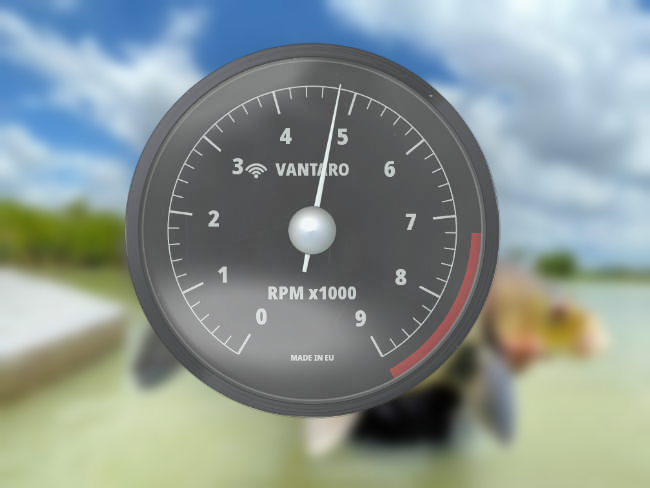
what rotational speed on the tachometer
4800 rpm
